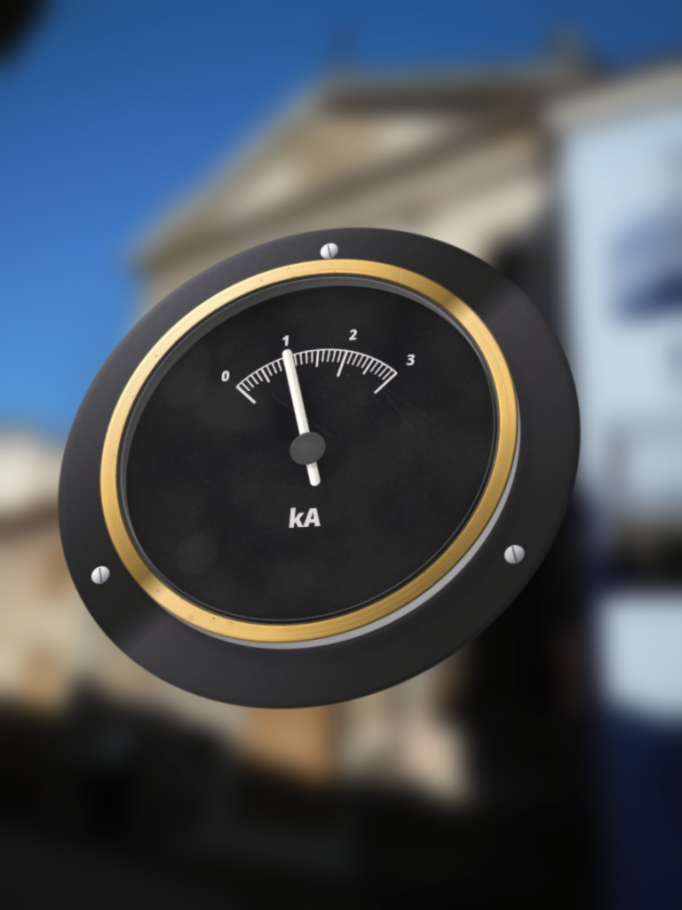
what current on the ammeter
1 kA
